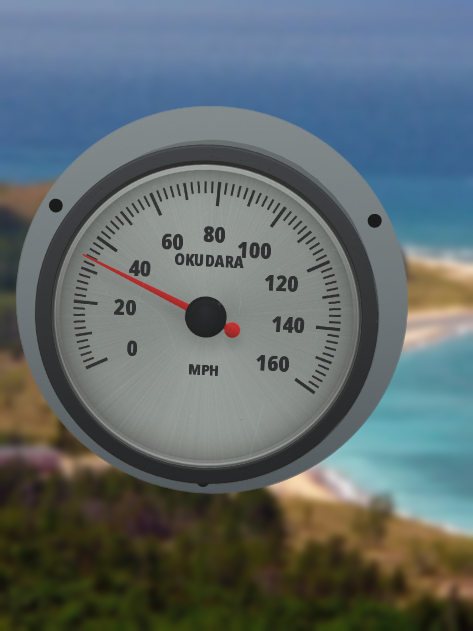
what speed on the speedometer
34 mph
